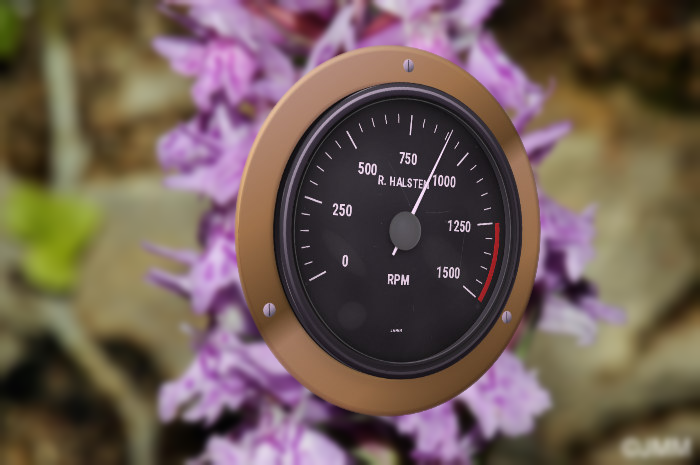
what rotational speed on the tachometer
900 rpm
